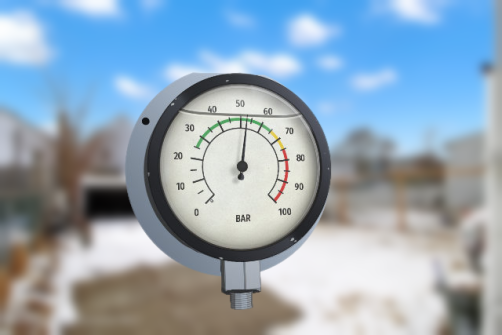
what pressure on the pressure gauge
52.5 bar
